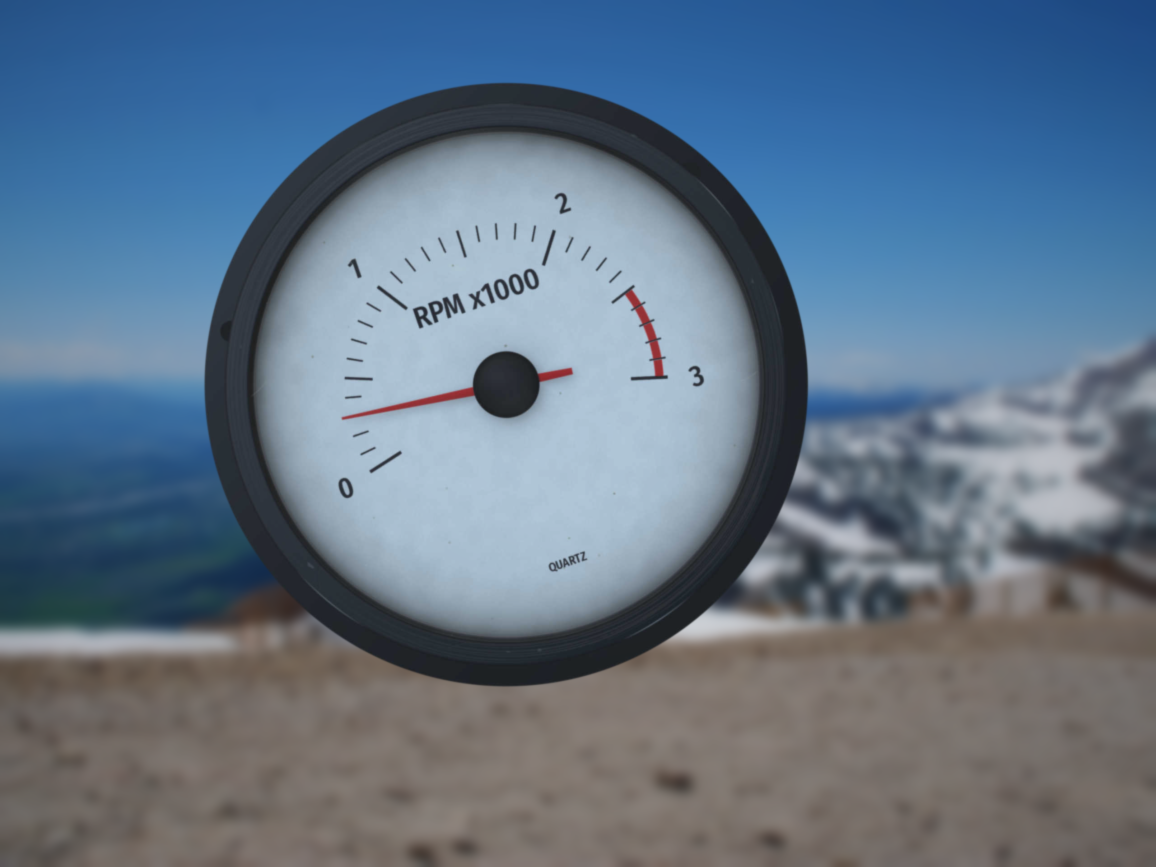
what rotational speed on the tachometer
300 rpm
